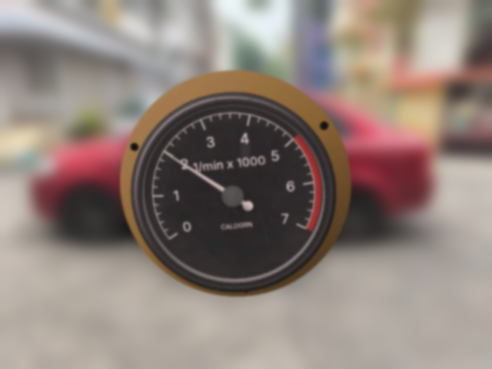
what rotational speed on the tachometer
2000 rpm
